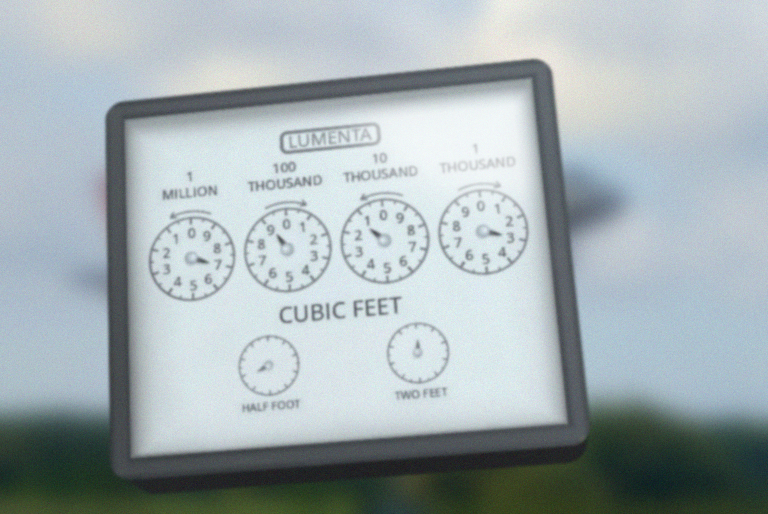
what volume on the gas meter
691300 ft³
